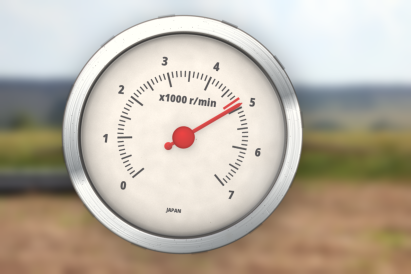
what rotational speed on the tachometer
4900 rpm
